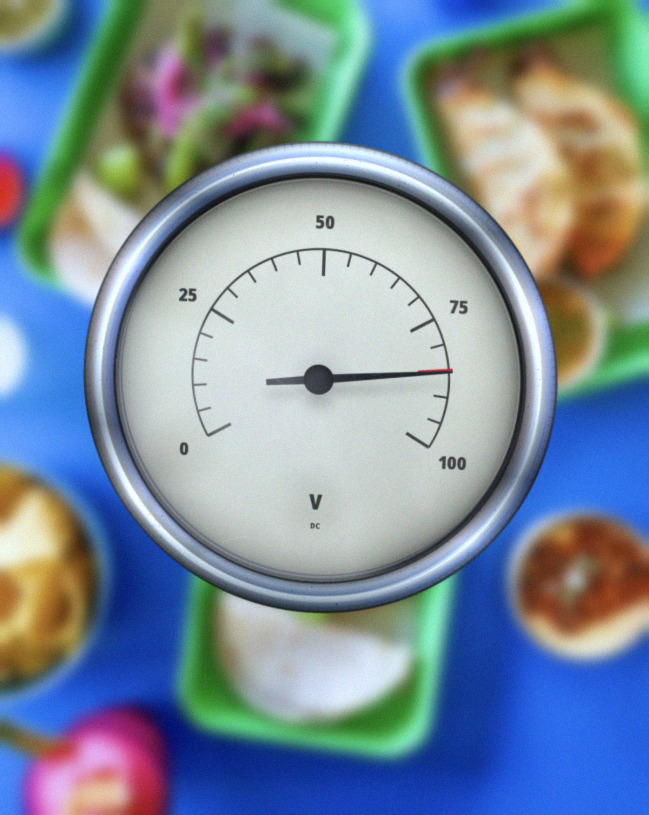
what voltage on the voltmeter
85 V
